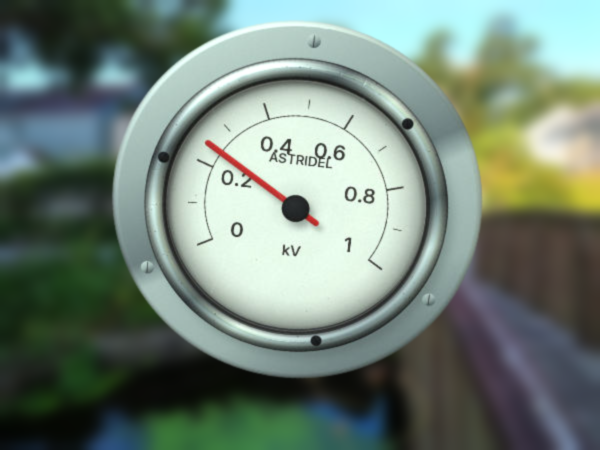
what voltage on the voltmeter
0.25 kV
